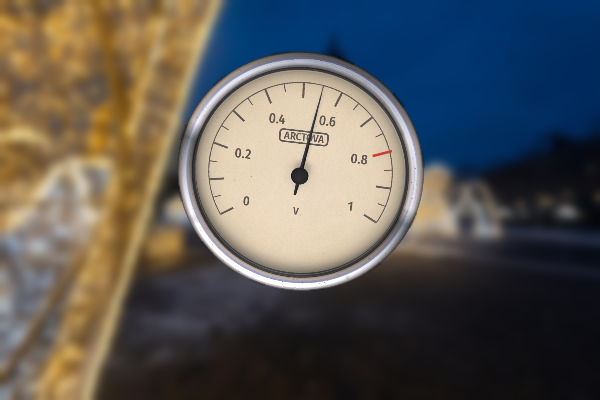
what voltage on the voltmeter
0.55 V
